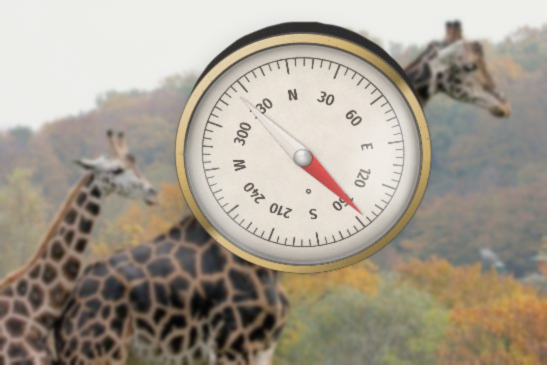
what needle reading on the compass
145 °
